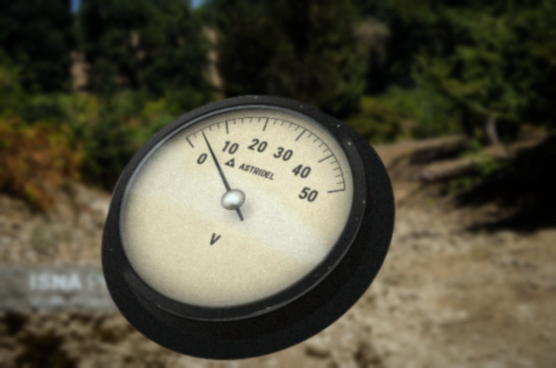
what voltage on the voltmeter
4 V
